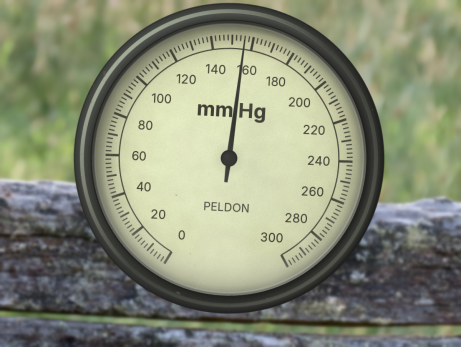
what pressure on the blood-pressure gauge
156 mmHg
